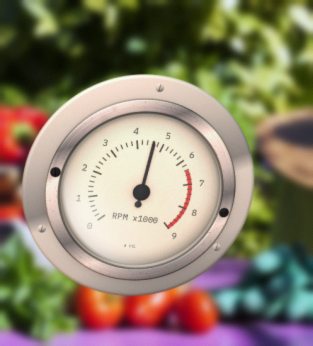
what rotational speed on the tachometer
4600 rpm
